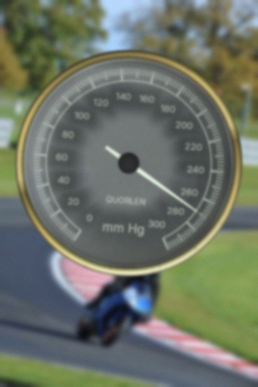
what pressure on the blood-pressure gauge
270 mmHg
